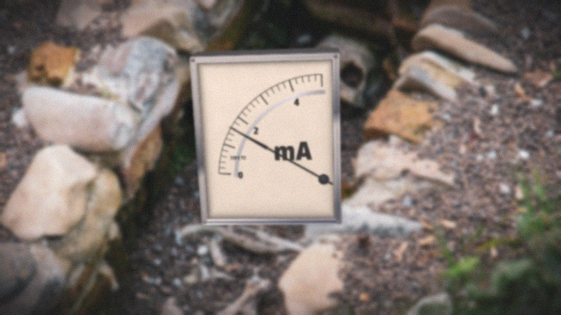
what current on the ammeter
1.6 mA
